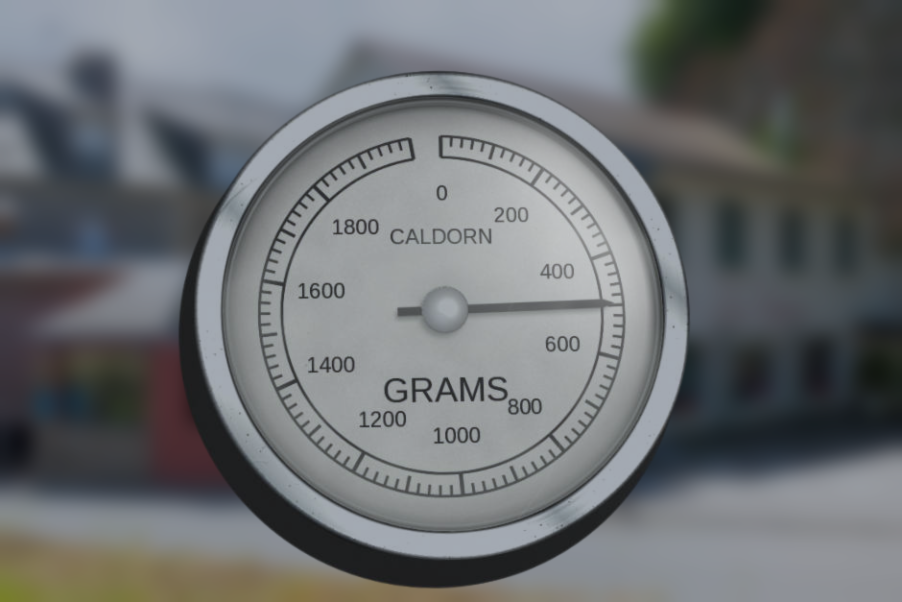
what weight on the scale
500 g
